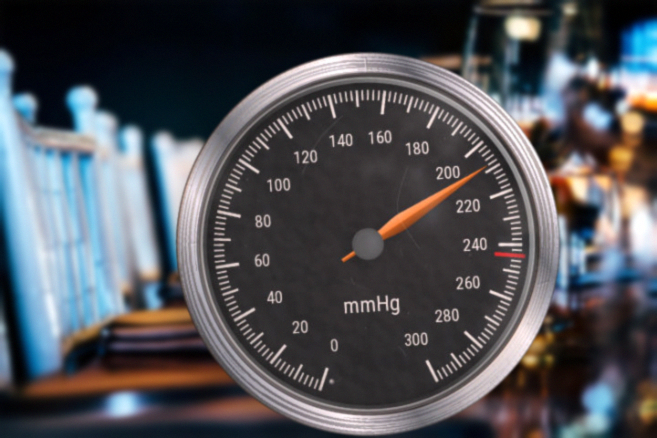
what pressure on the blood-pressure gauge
208 mmHg
